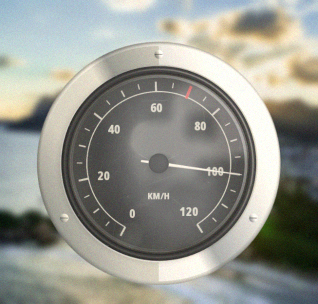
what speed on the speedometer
100 km/h
